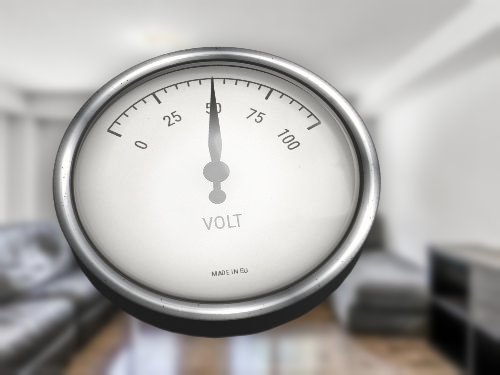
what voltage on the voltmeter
50 V
